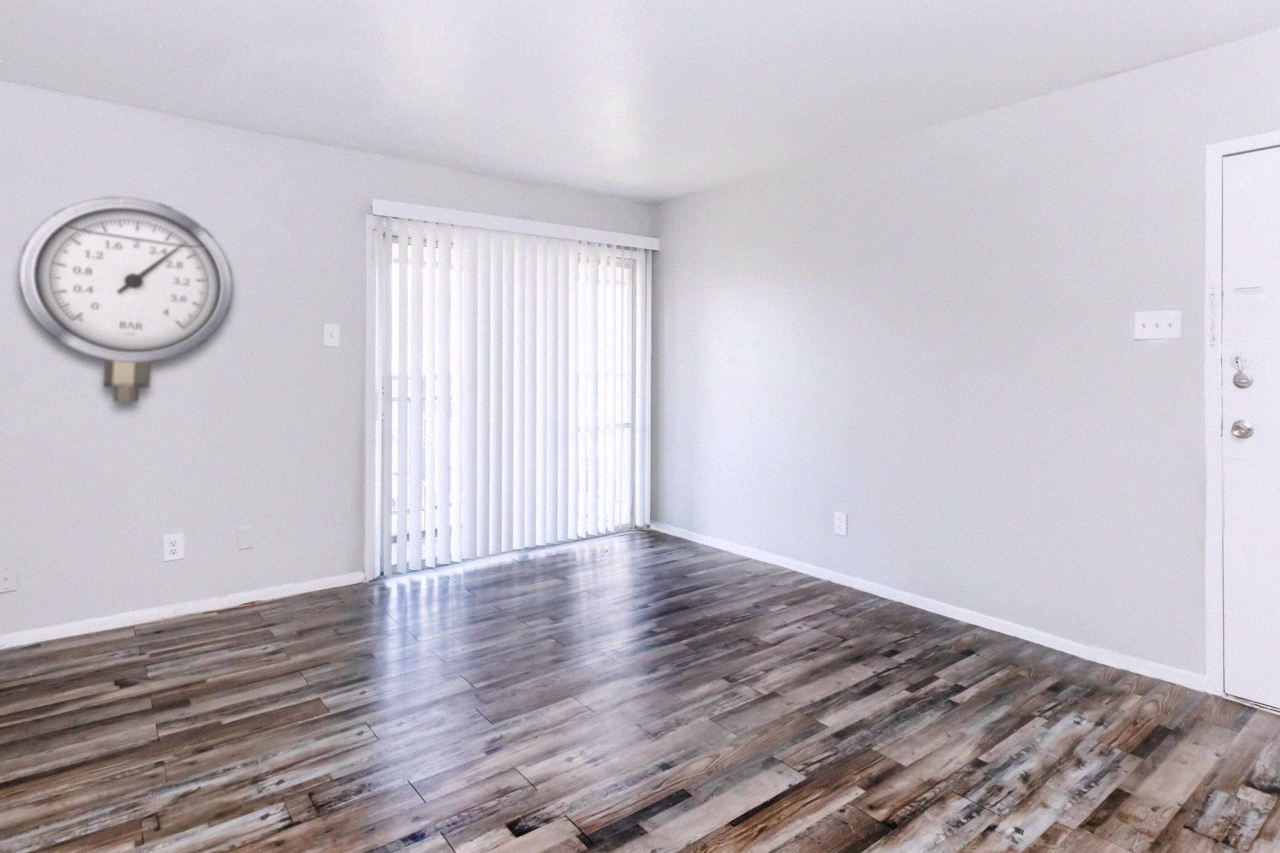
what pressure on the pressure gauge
2.6 bar
